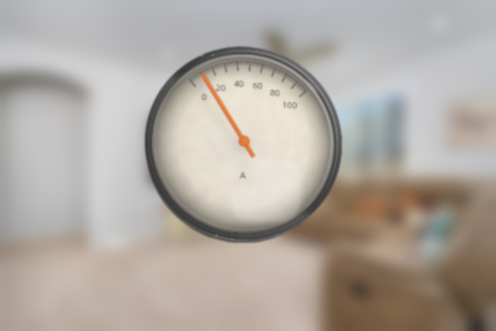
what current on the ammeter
10 A
